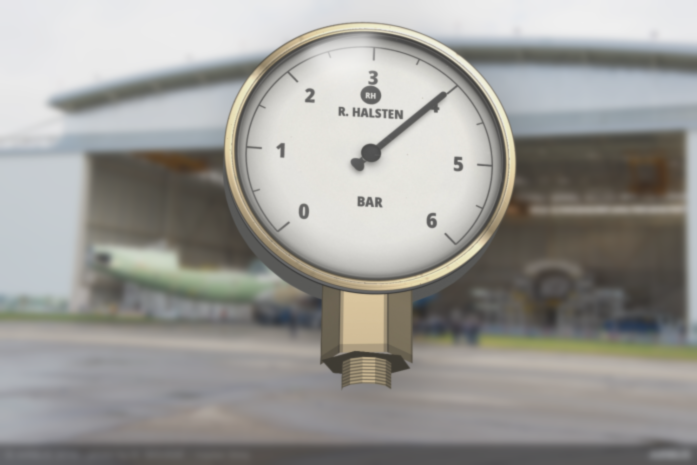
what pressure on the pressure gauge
4 bar
